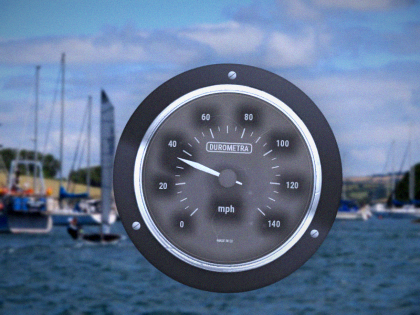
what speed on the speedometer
35 mph
